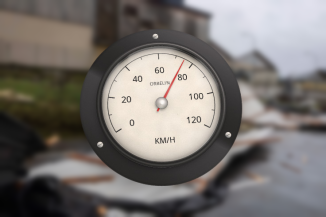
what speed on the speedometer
75 km/h
